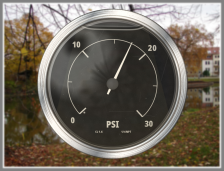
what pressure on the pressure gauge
17.5 psi
